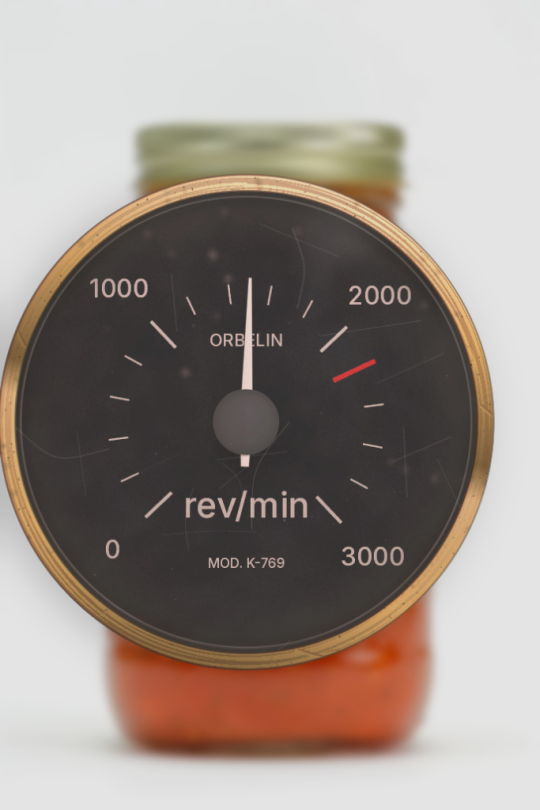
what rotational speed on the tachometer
1500 rpm
